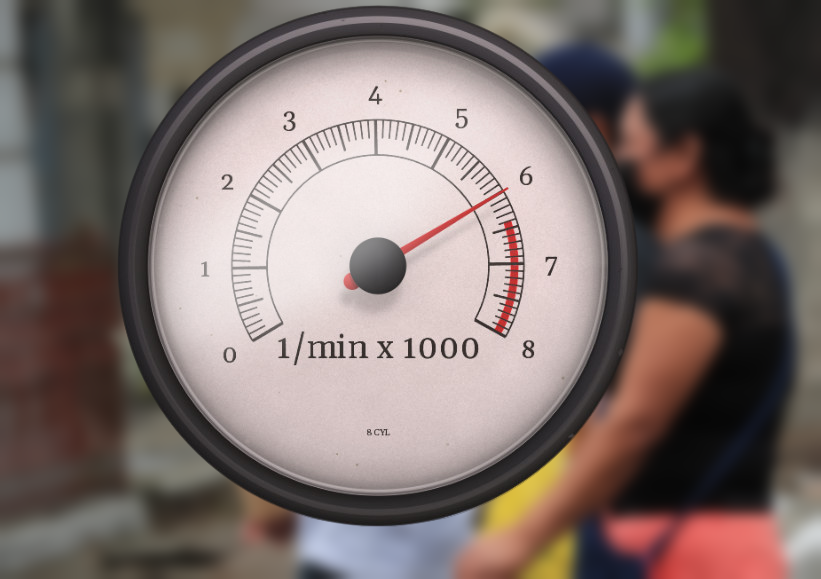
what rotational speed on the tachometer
6000 rpm
